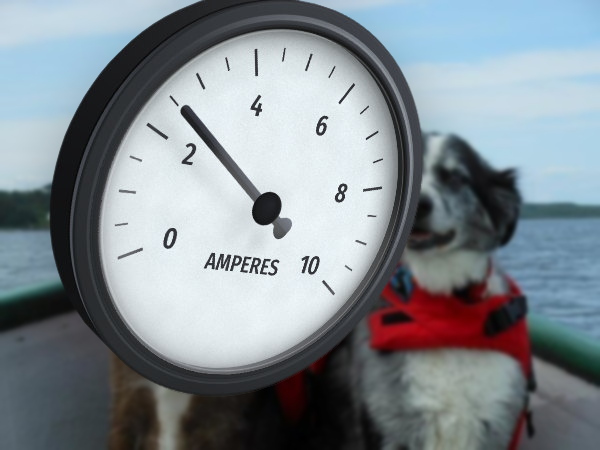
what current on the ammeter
2.5 A
